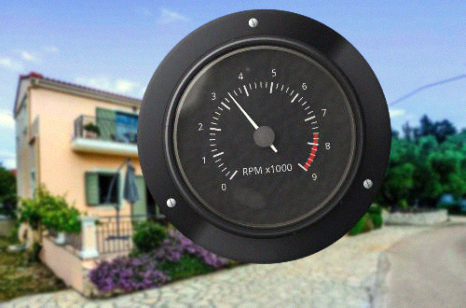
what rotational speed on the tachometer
3400 rpm
